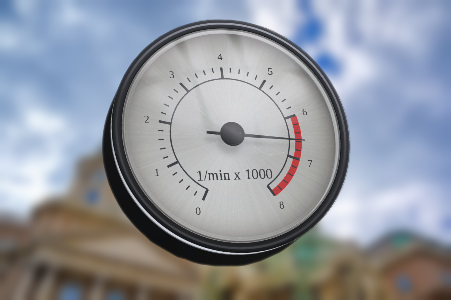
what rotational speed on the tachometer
6600 rpm
